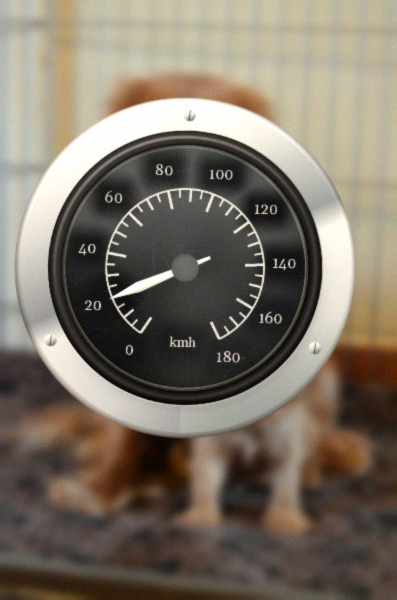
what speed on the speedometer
20 km/h
